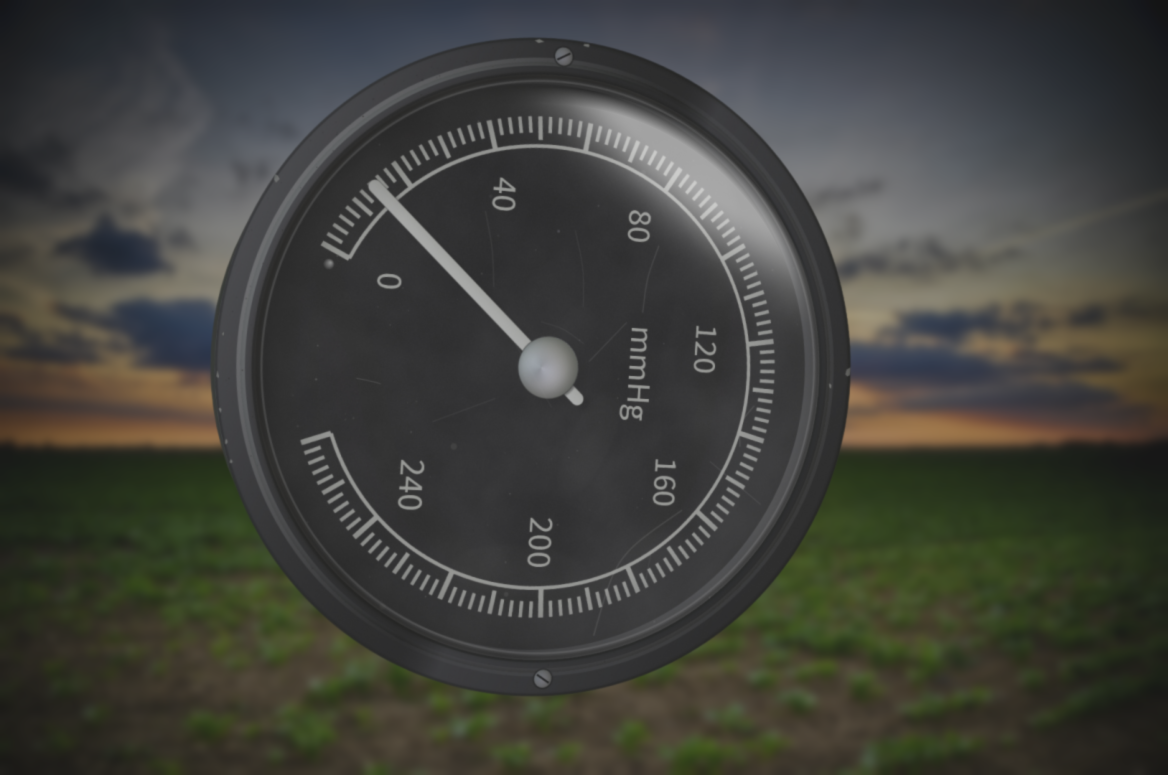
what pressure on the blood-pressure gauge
14 mmHg
